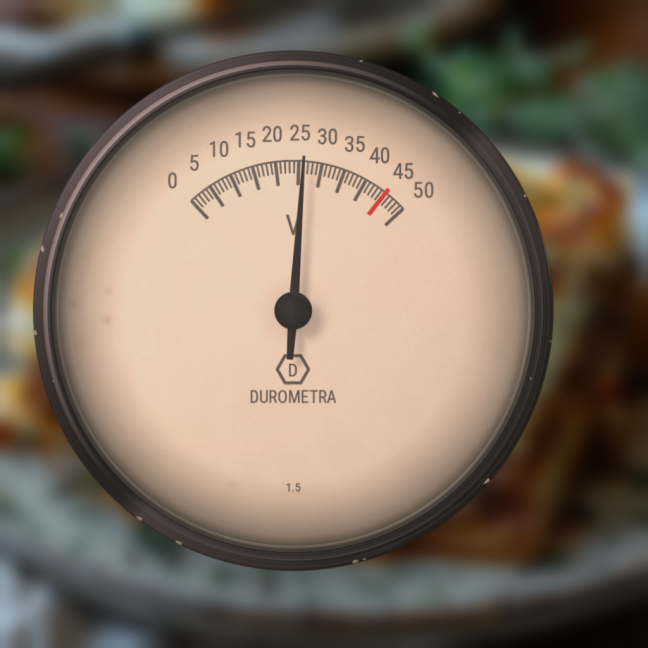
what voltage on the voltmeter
26 V
